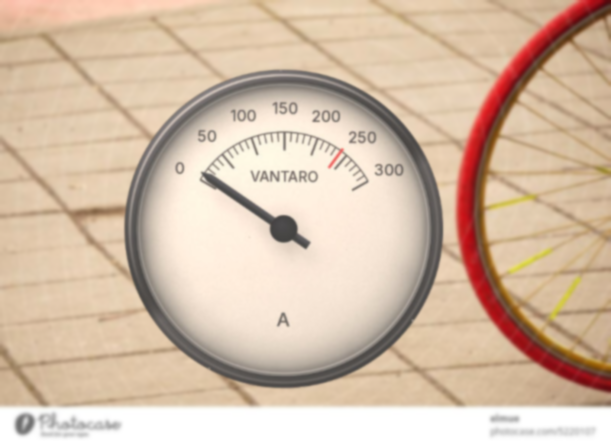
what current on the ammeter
10 A
